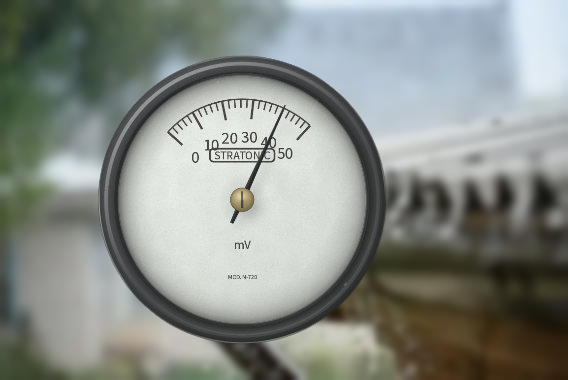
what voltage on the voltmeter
40 mV
